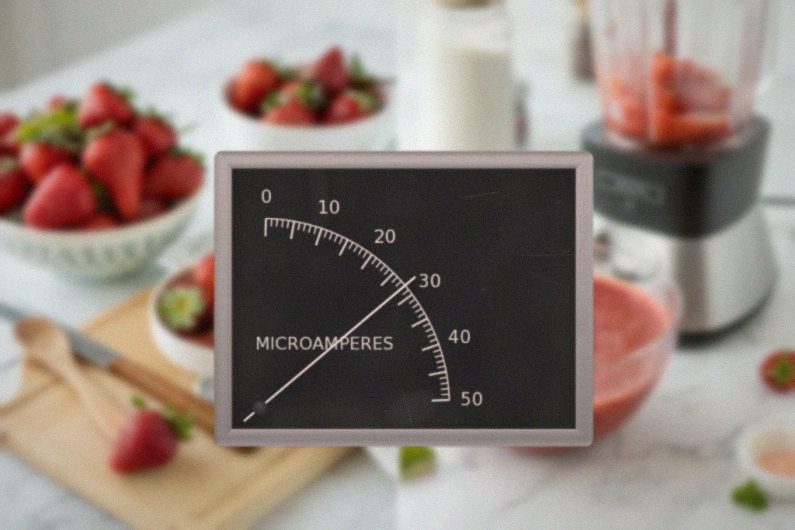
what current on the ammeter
28 µA
